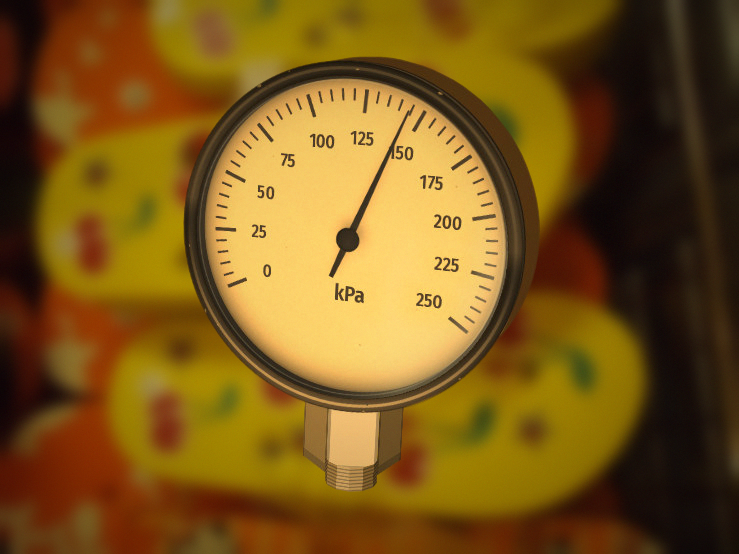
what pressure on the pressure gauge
145 kPa
